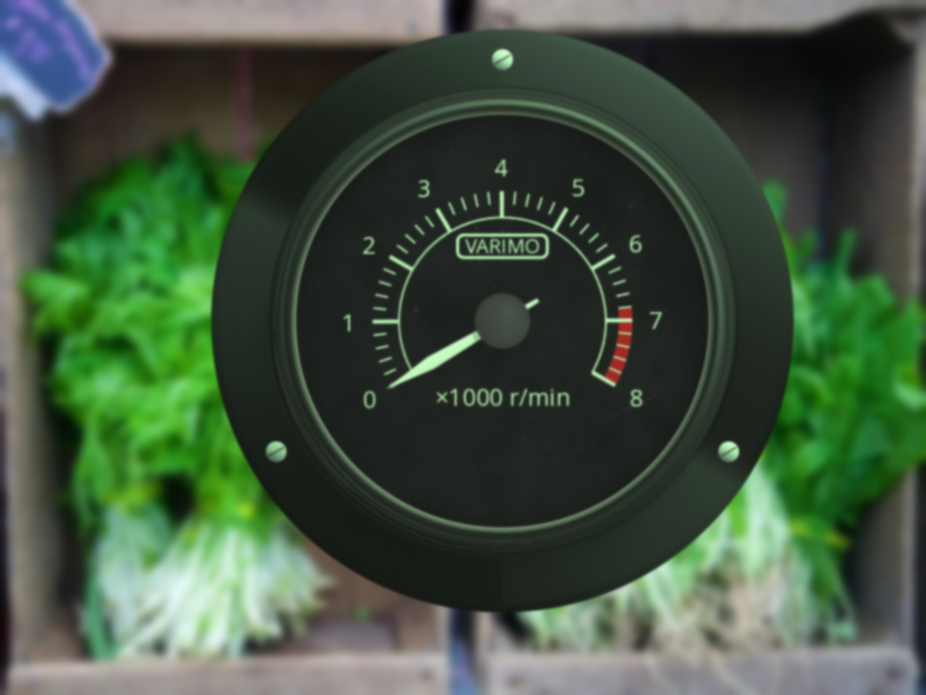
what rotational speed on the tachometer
0 rpm
